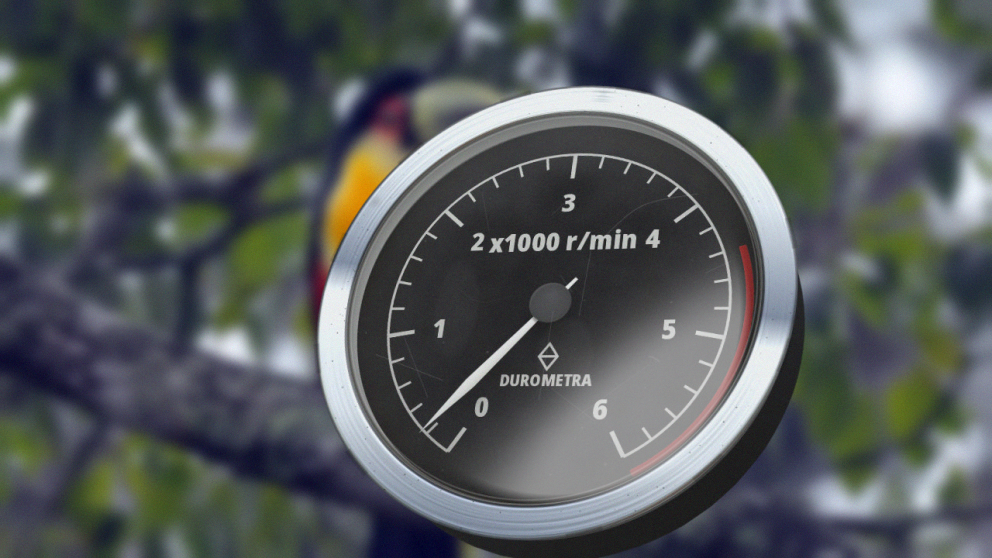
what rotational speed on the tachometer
200 rpm
